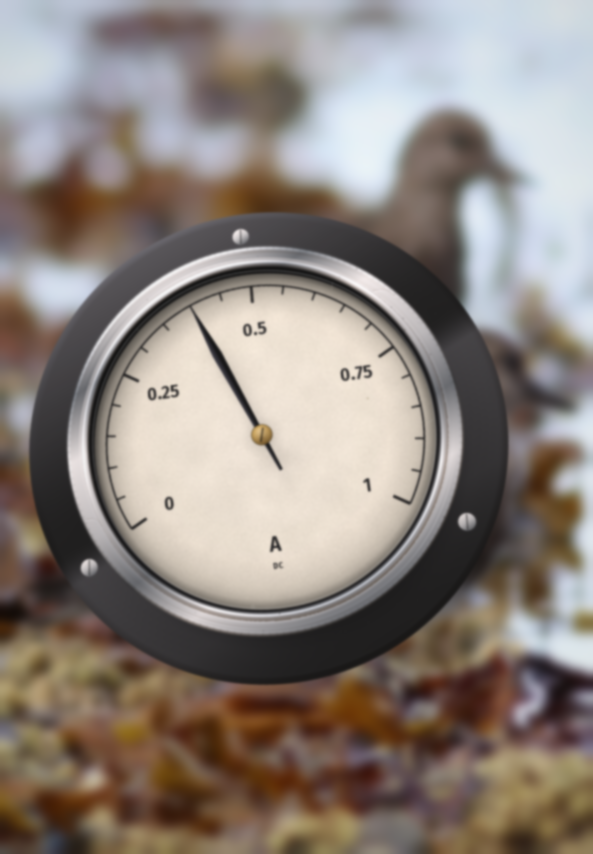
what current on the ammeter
0.4 A
